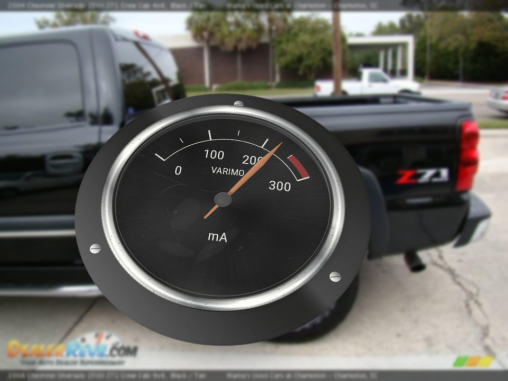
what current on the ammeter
225 mA
